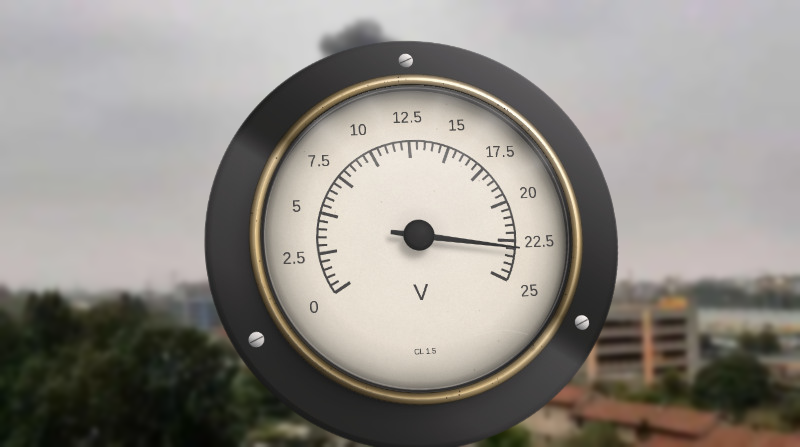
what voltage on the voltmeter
23 V
